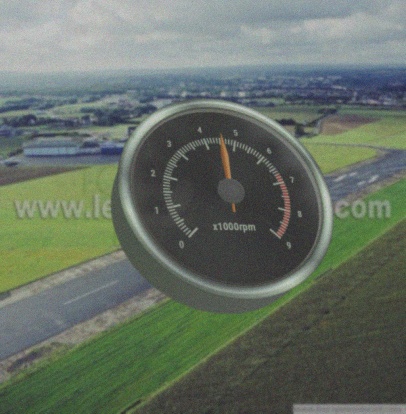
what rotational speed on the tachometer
4500 rpm
